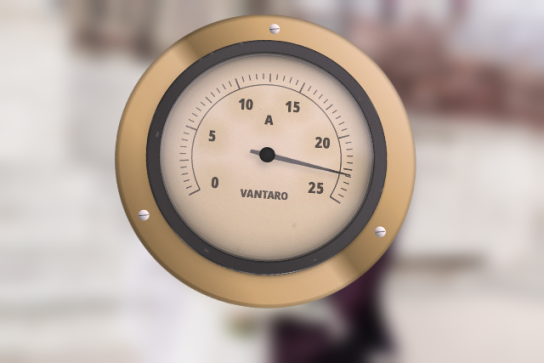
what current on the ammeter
23 A
